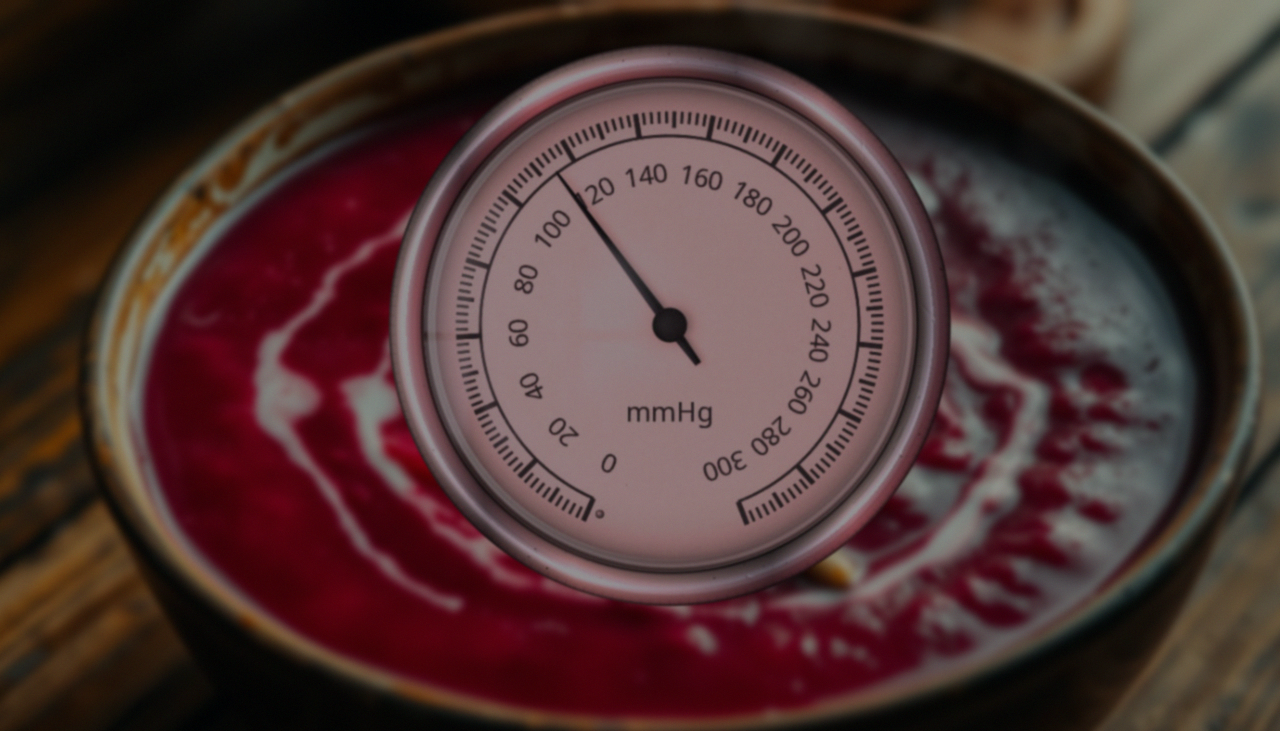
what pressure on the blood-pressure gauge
114 mmHg
